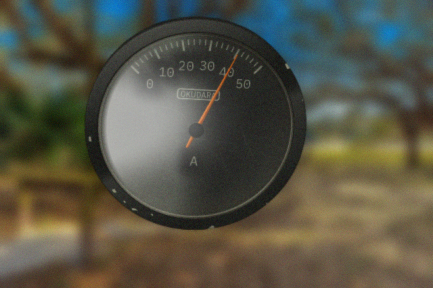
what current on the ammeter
40 A
